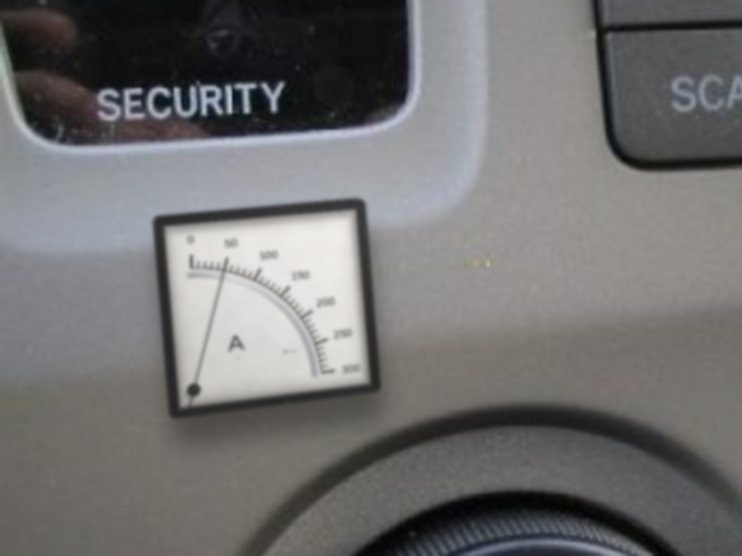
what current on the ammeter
50 A
